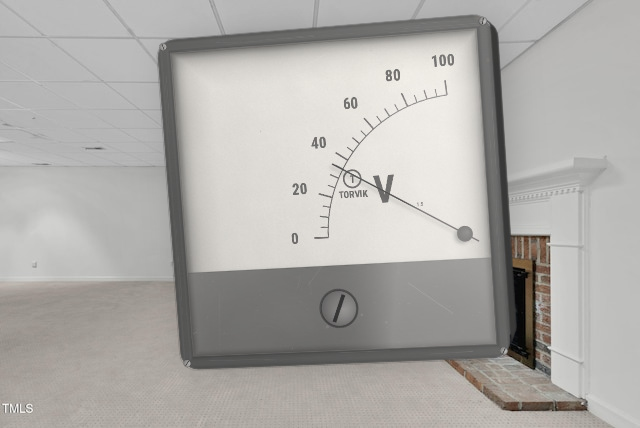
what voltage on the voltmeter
35 V
